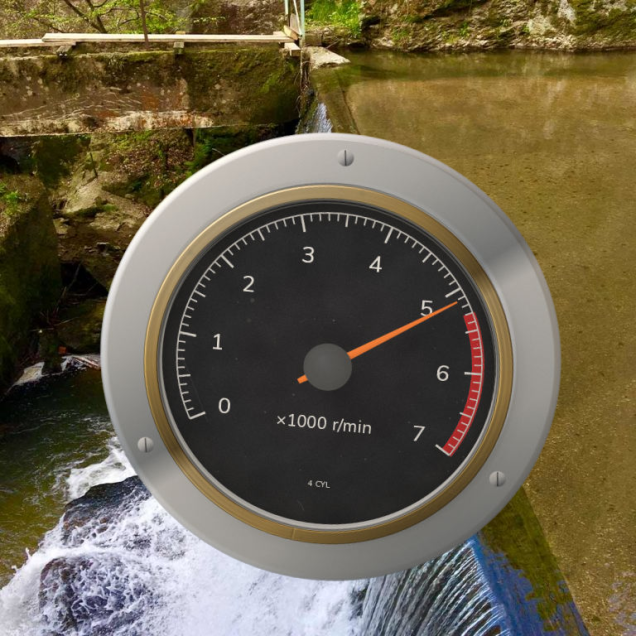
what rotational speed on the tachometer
5100 rpm
